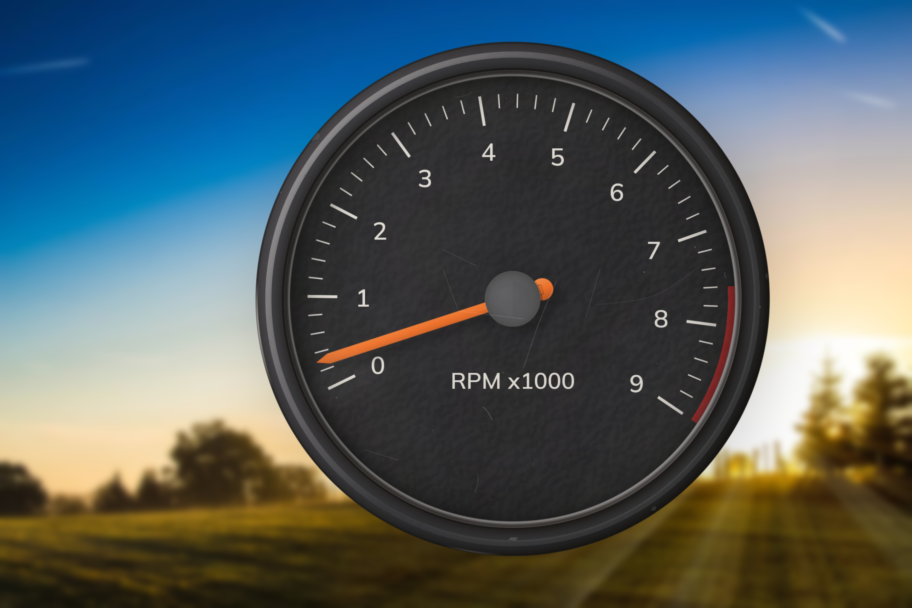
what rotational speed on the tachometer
300 rpm
